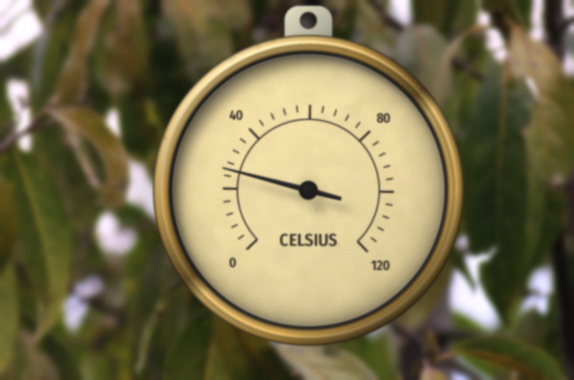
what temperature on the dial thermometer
26 °C
